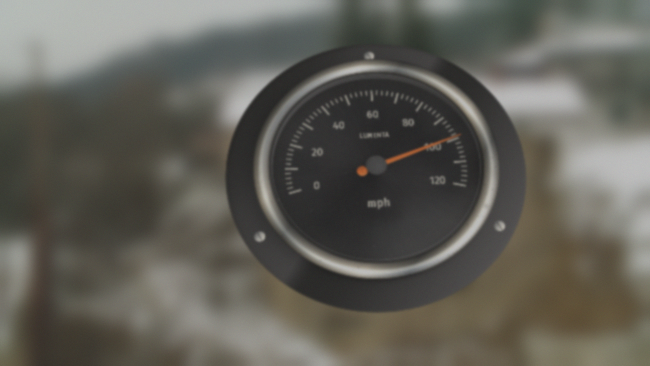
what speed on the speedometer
100 mph
